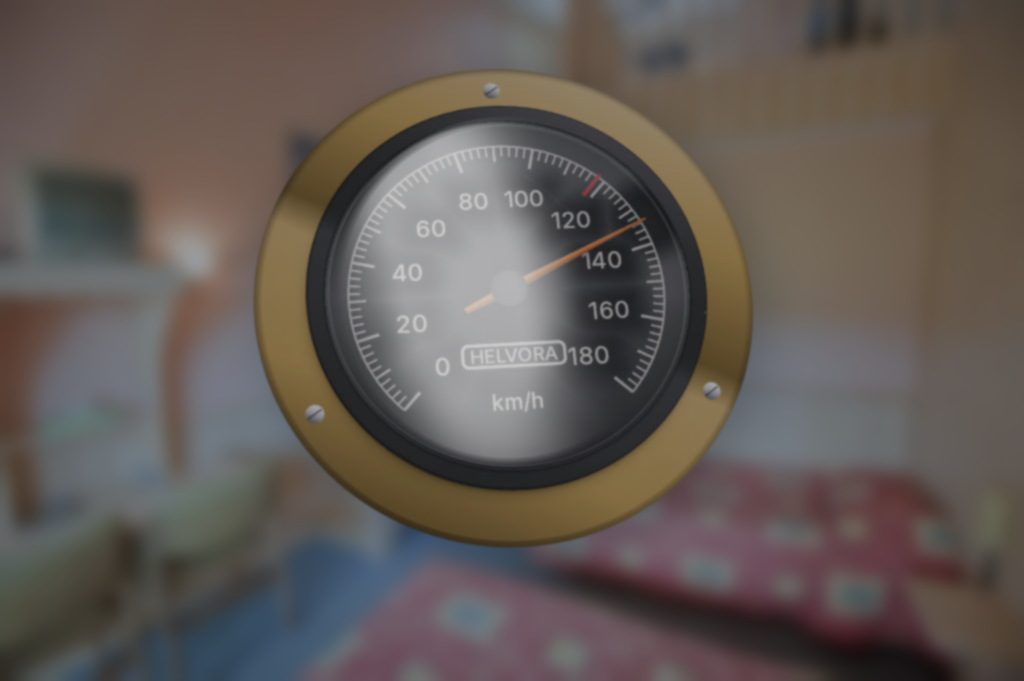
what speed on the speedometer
134 km/h
